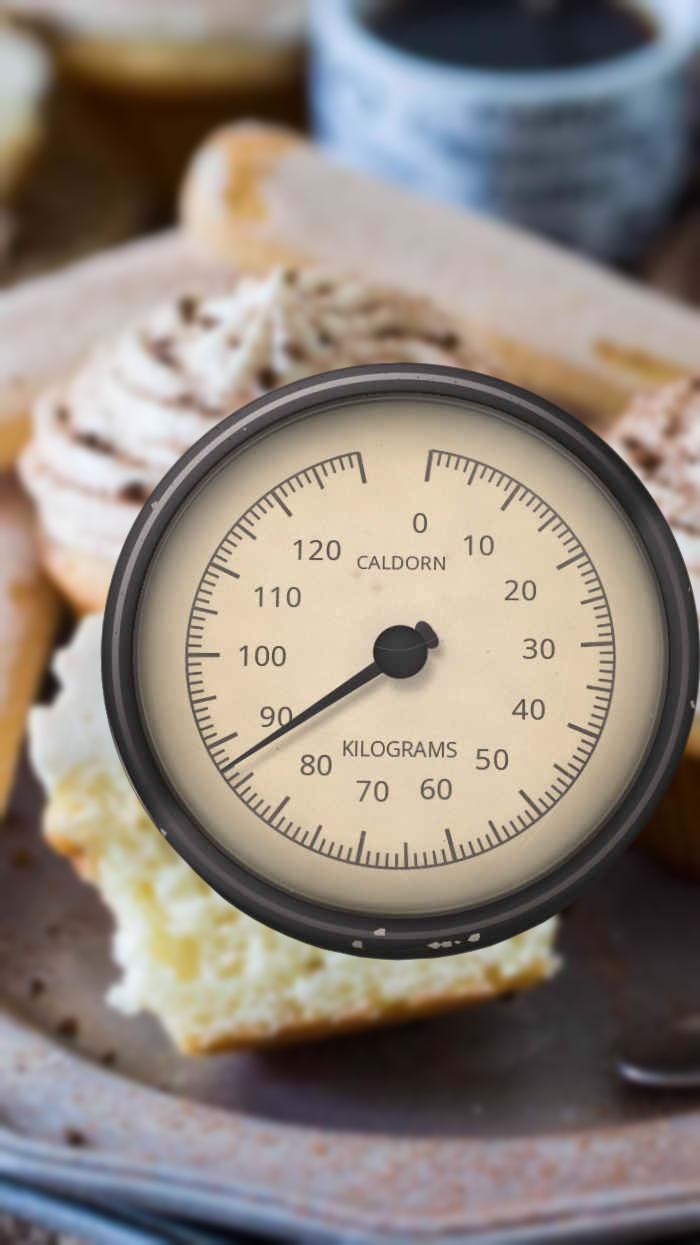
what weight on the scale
87 kg
